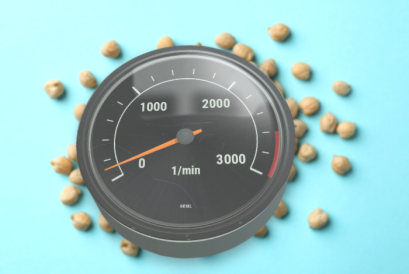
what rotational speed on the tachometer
100 rpm
